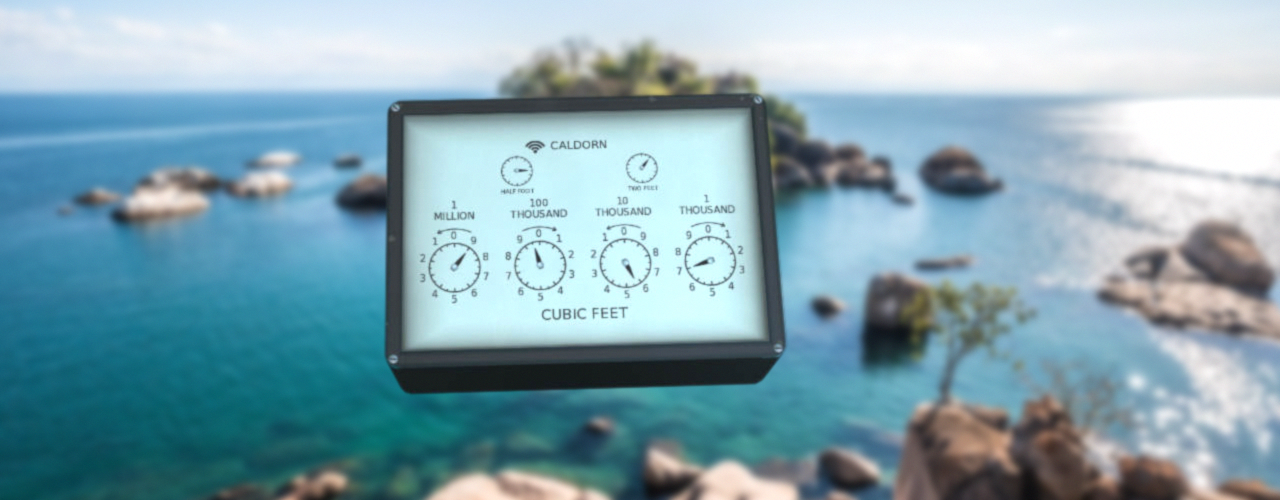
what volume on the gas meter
895700 ft³
